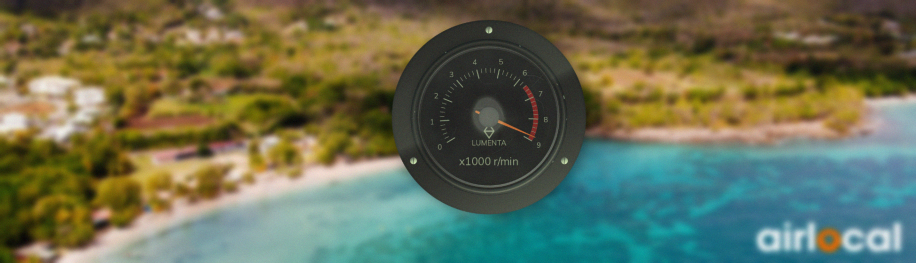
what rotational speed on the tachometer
8800 rpm
